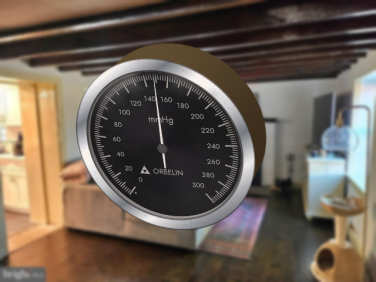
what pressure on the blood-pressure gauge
150 mmHg
